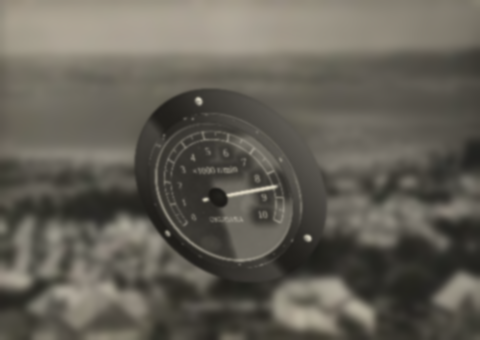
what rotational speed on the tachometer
8500 rpm
